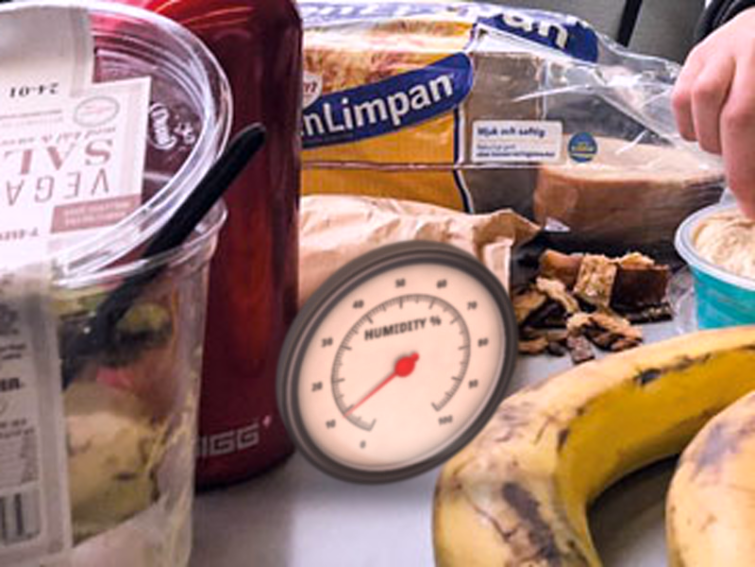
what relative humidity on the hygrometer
10 %
